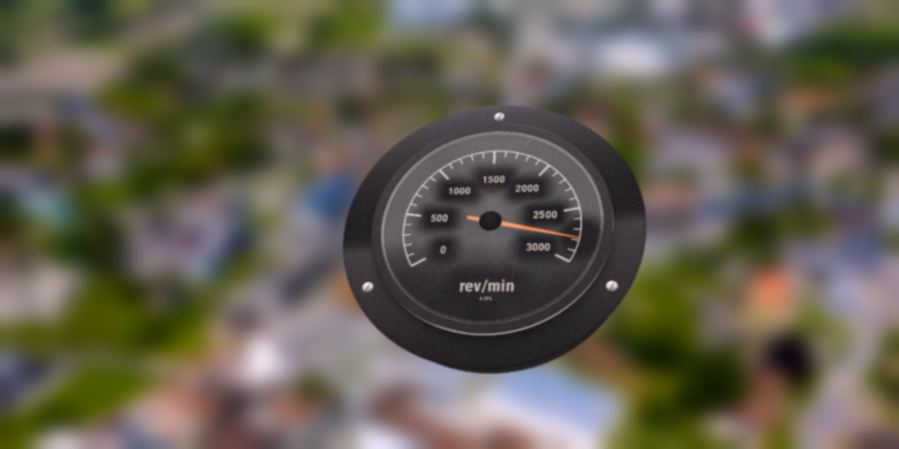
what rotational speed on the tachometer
2800 rpm
